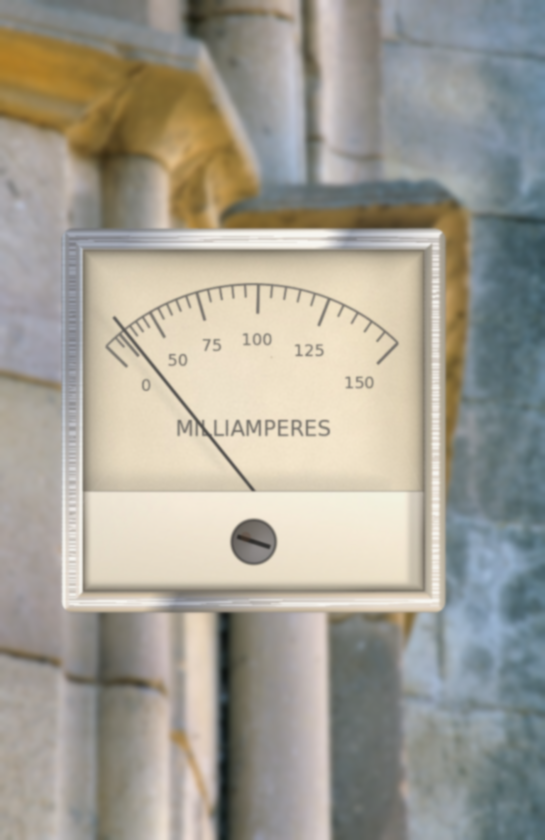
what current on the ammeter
30 mA
